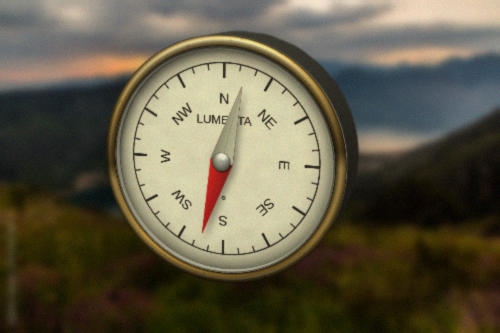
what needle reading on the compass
195 °
